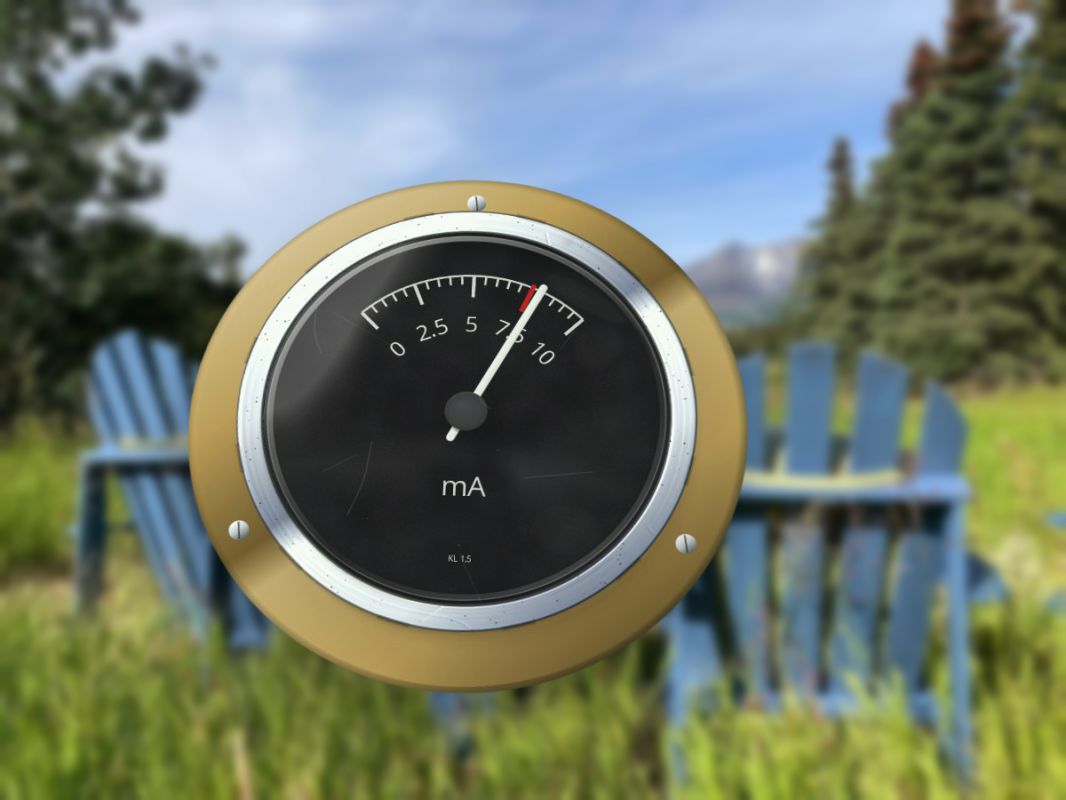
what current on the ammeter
8 mA
